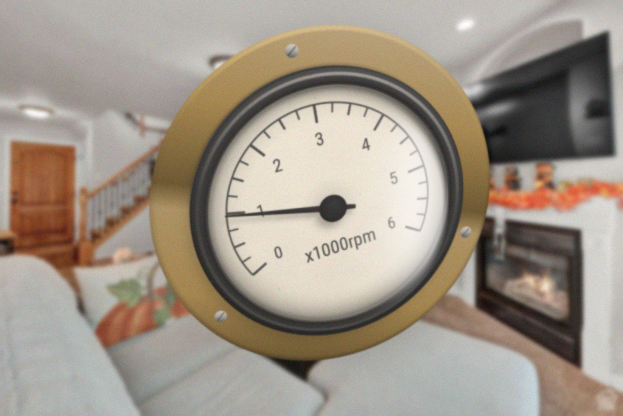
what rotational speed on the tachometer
1000 rpm
